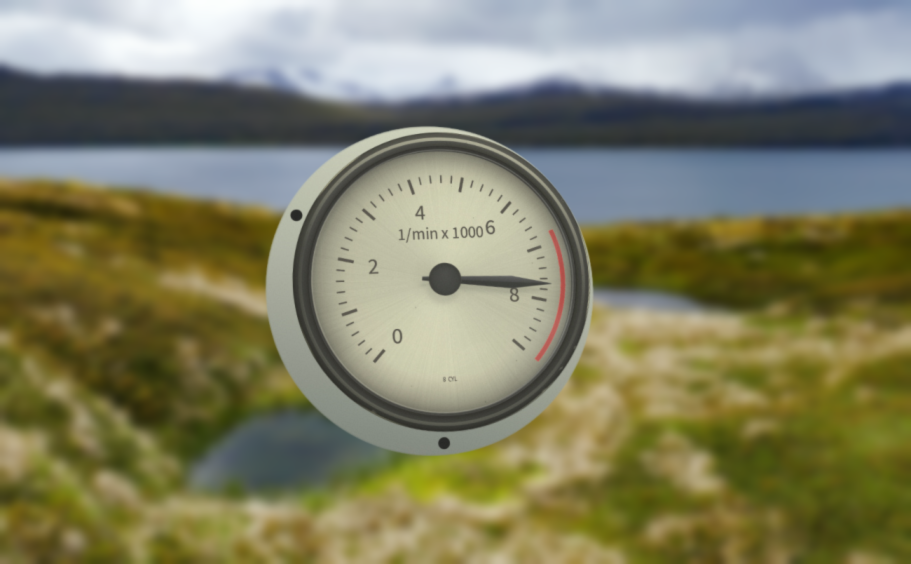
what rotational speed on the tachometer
7700 rpm
